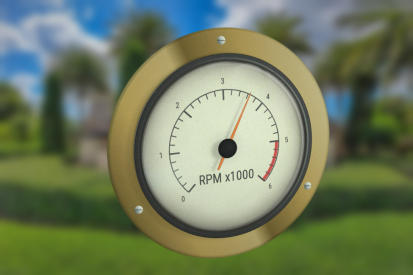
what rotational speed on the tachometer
3600 rpm
